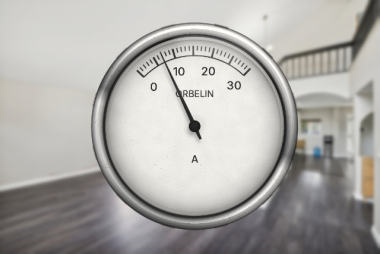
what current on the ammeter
7 A
